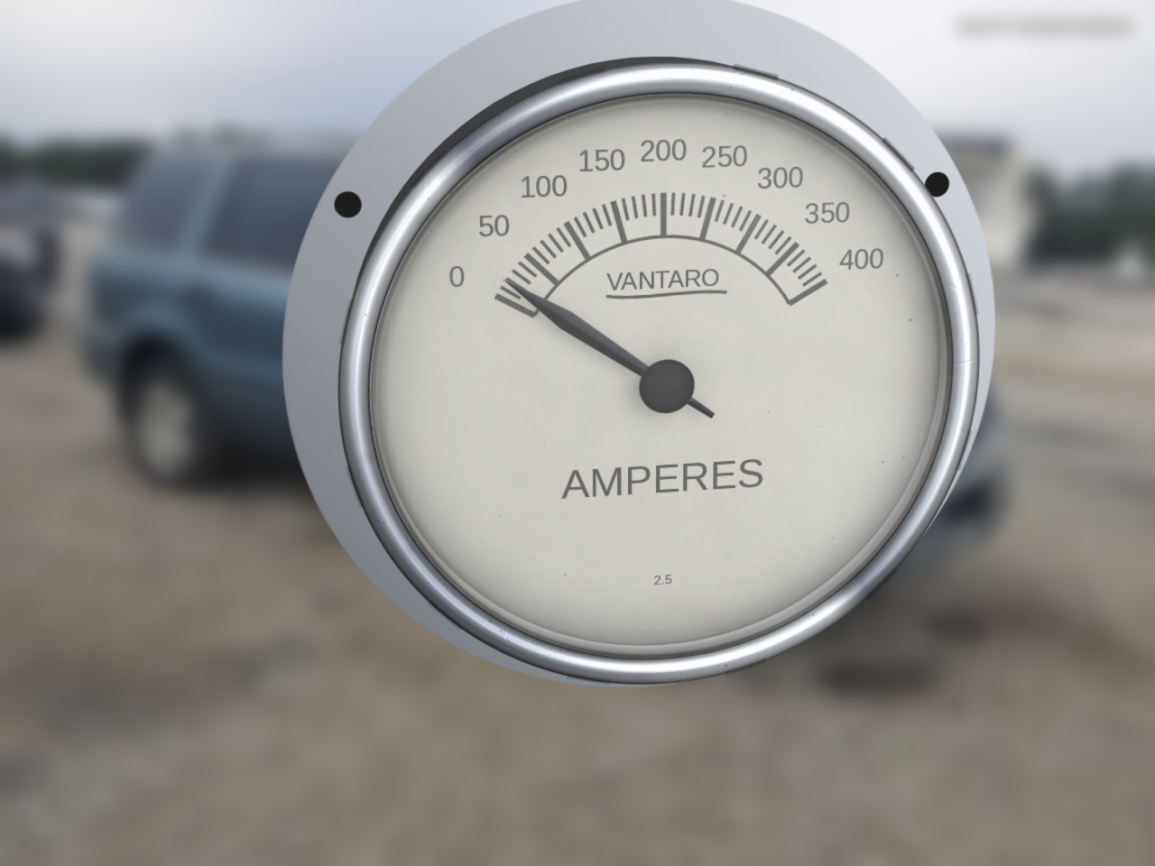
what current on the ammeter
20 A
